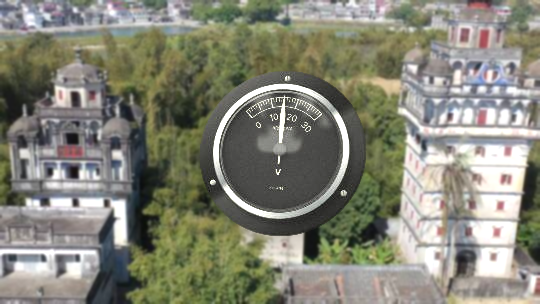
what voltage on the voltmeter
15 V
